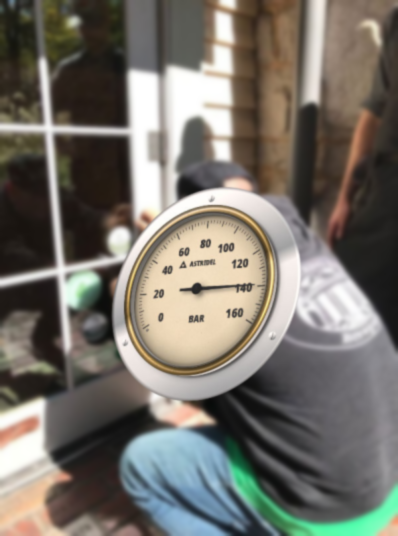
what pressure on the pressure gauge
140 bar
